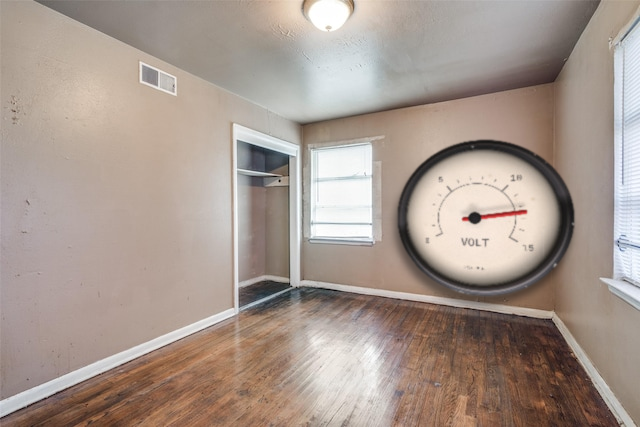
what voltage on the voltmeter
12.5 V
